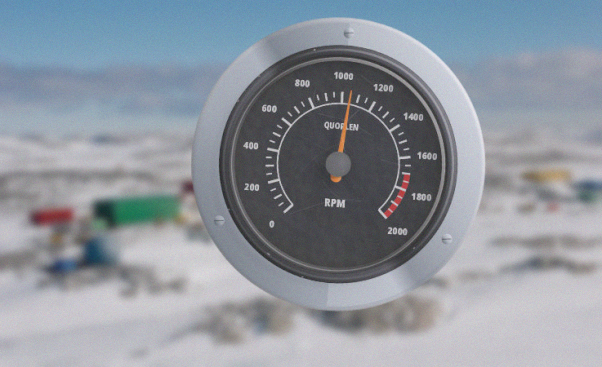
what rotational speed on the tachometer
1050 rpm
